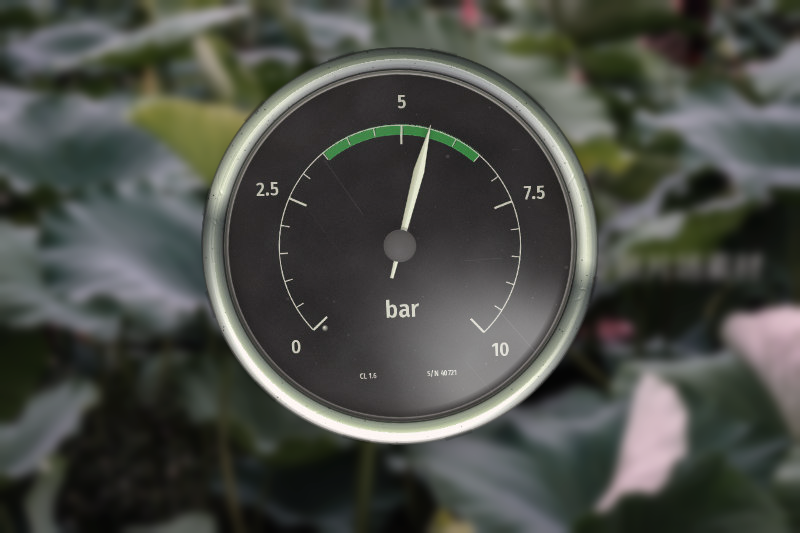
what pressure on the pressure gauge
5.5 bar
